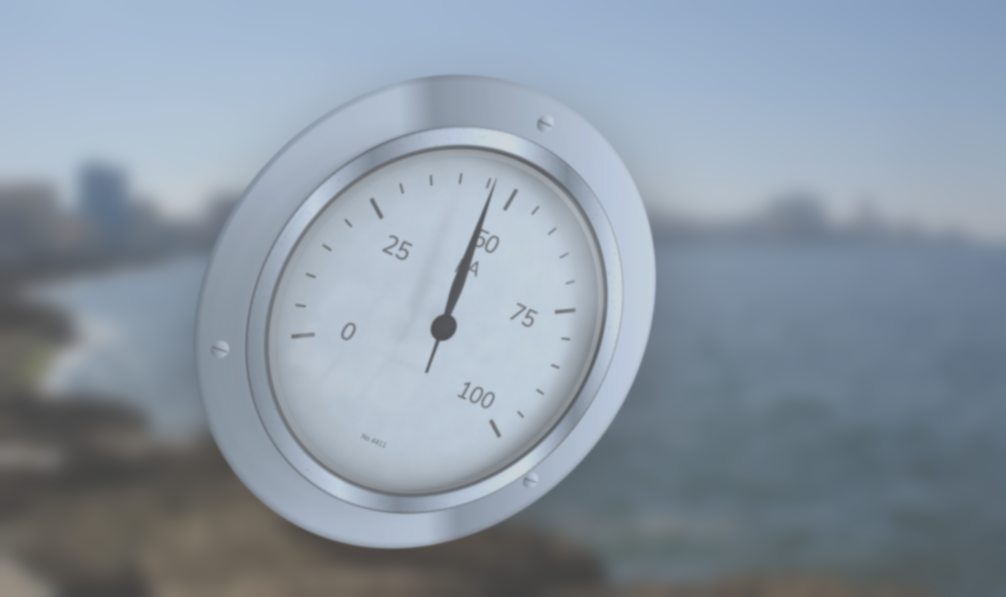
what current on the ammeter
45 µA
